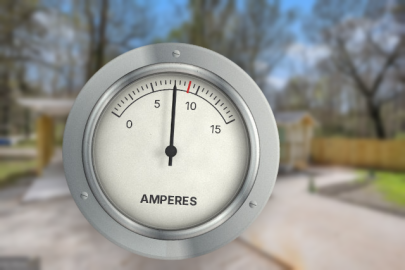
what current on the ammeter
7.5 A
